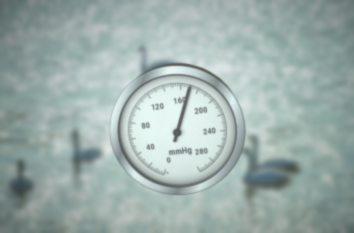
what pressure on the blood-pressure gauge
170 mmHg
